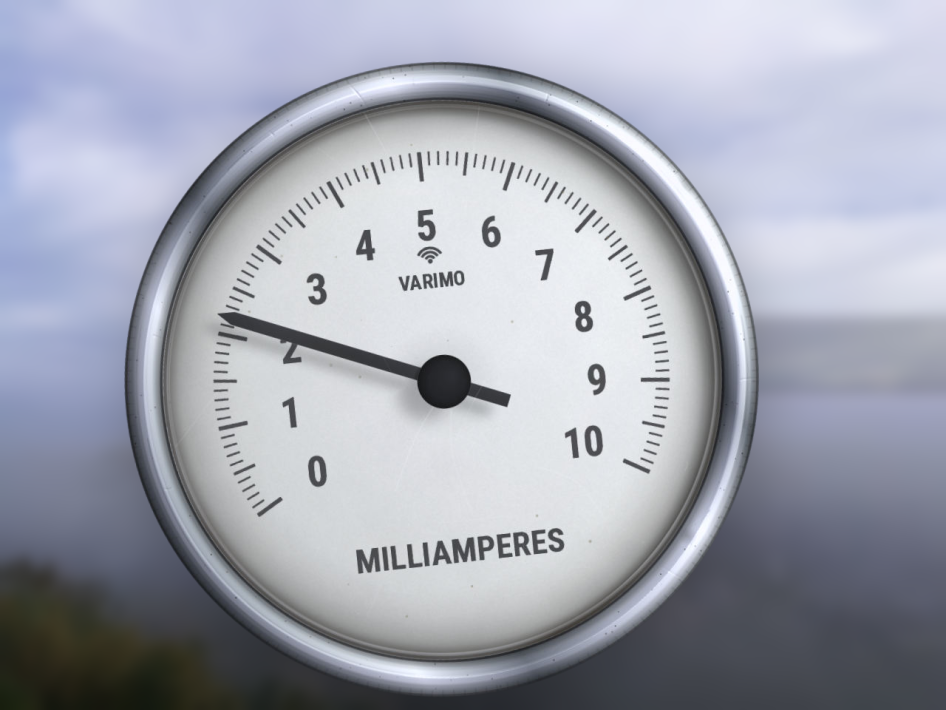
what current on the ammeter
2.2 mA
